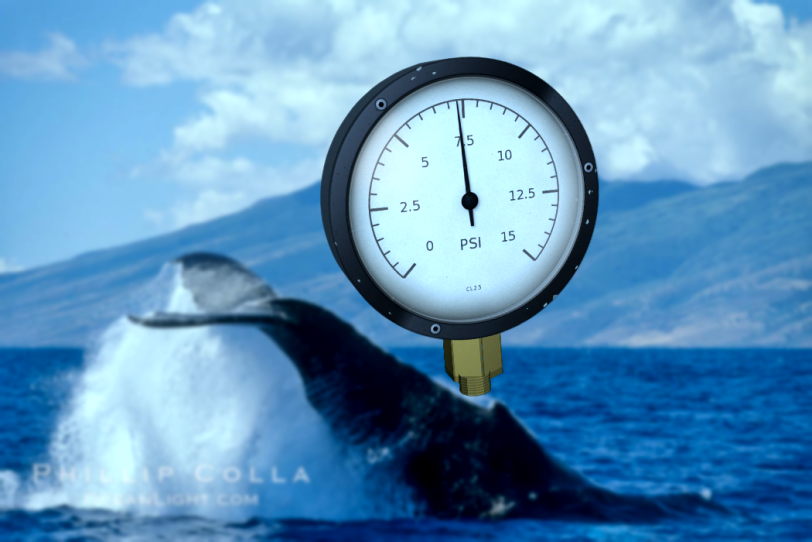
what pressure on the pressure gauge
7.25 psi
